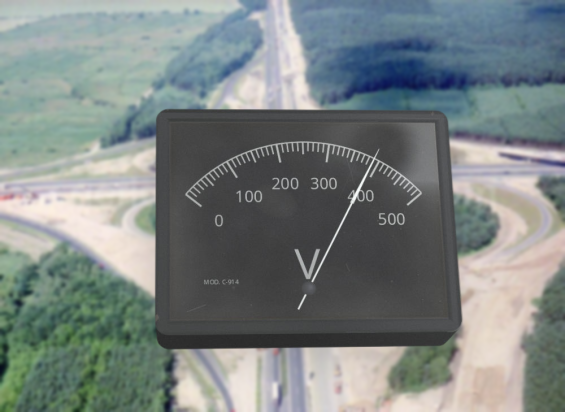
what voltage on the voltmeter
390 V
